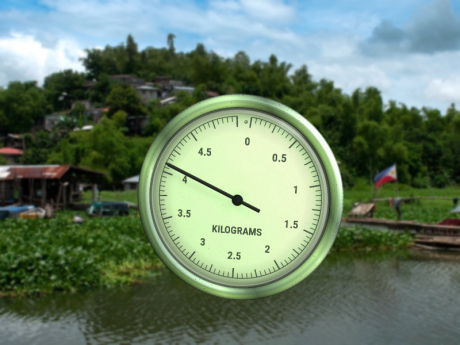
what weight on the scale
4.1 kg
